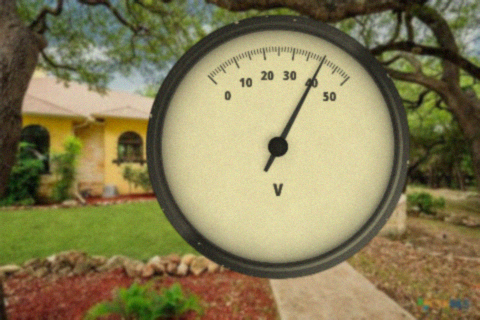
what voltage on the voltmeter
40 V
